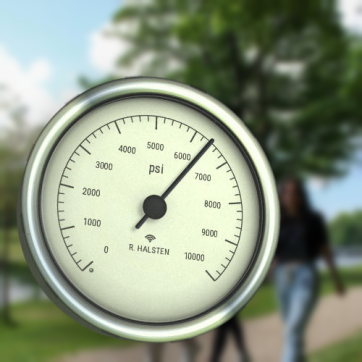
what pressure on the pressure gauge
6400 psi
